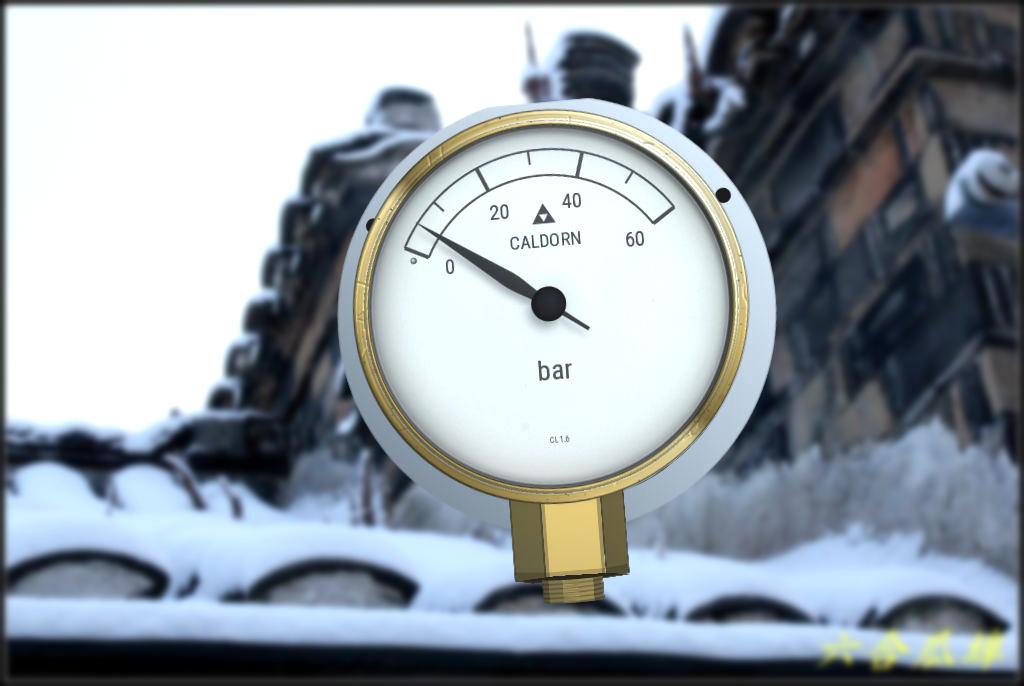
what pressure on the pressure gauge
5 bar
